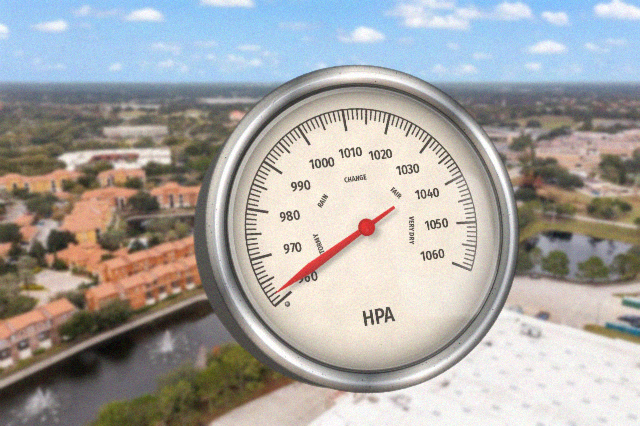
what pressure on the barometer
962 hPa
